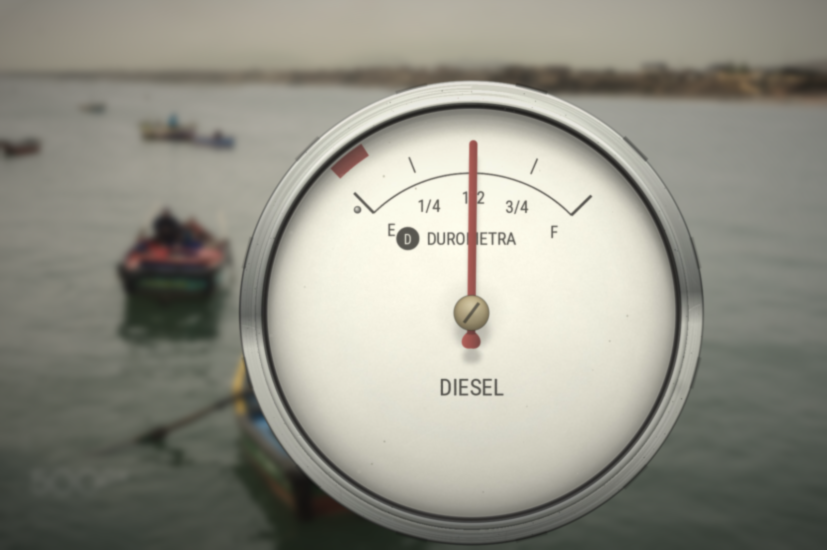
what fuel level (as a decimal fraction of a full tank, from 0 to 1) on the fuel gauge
0.5
